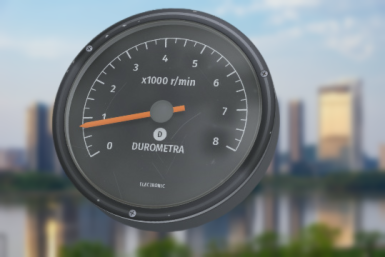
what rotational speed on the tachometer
750 rpm
